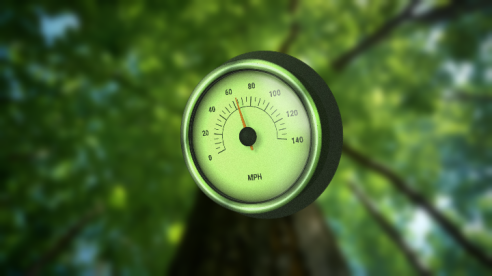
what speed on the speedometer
65 mph
